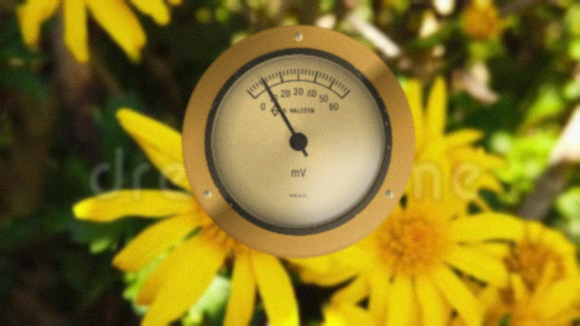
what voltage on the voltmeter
10 mV
